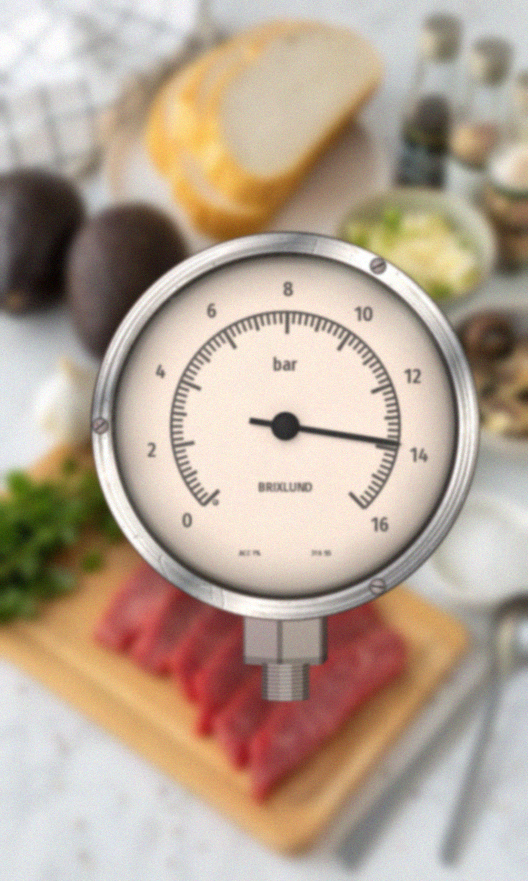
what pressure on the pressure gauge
13.8 bar
